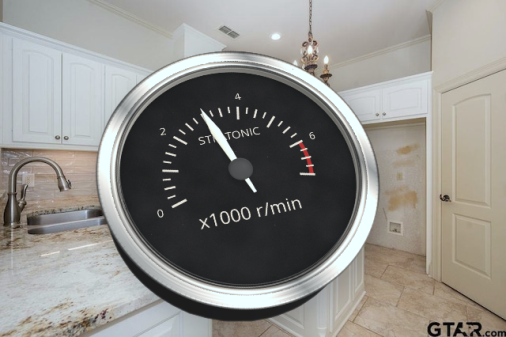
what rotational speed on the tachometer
3000 rpm
